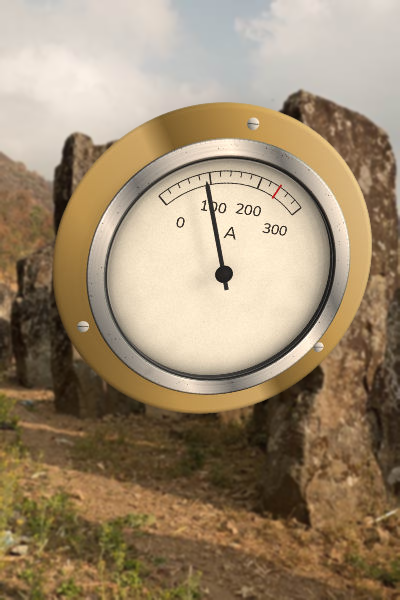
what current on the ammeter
90 A
